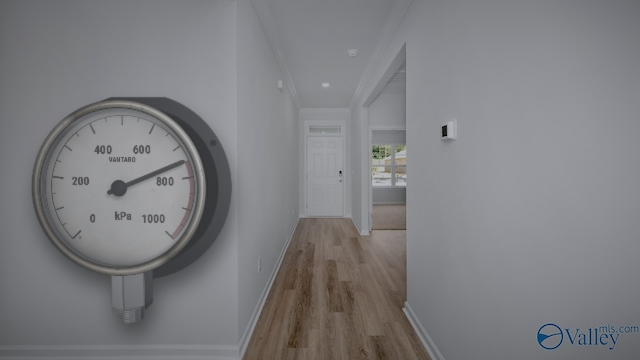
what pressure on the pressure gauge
750 kPa
